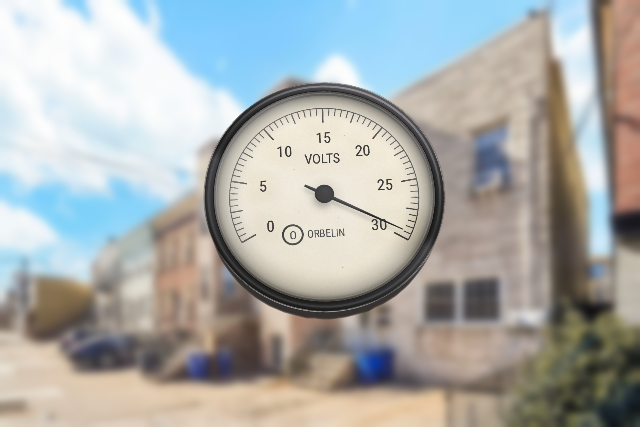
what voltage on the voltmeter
29.5 V
